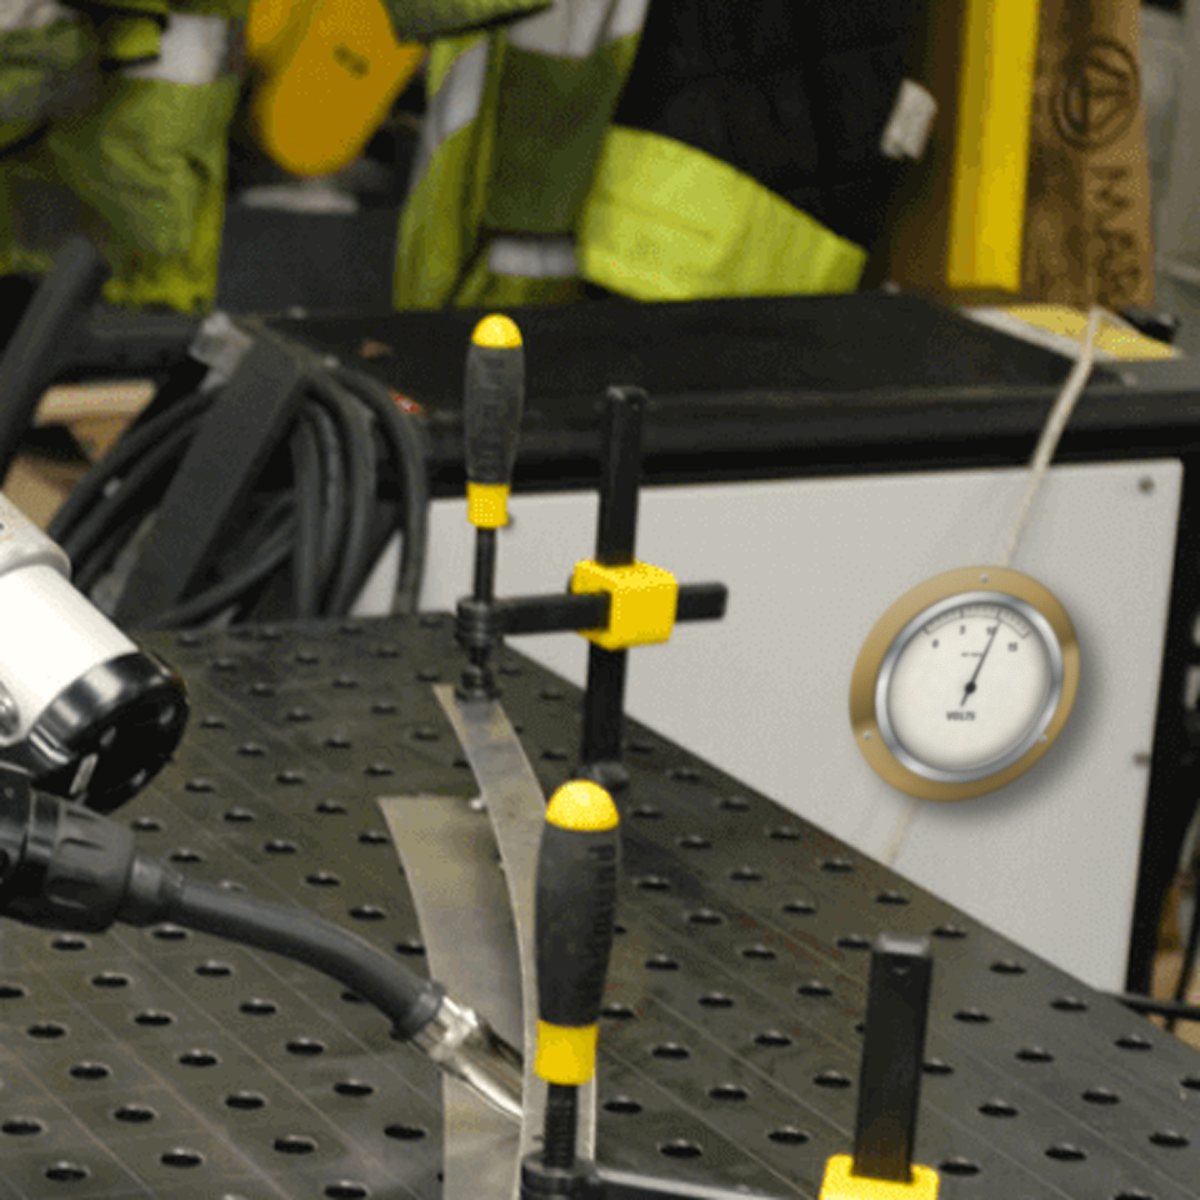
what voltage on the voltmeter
10 V
